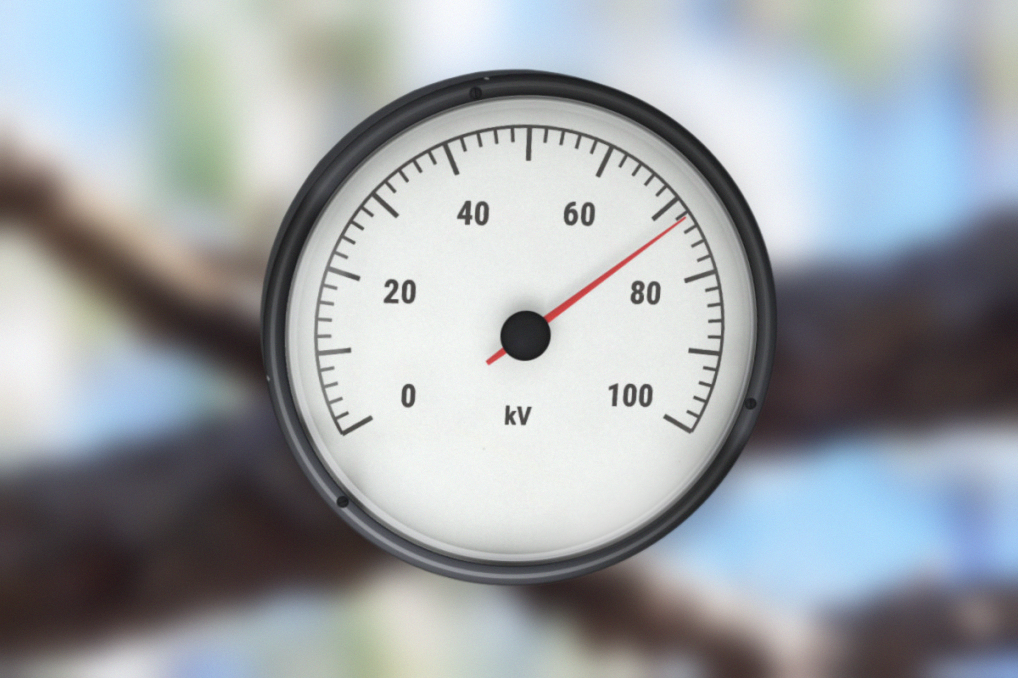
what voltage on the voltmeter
72 kV
